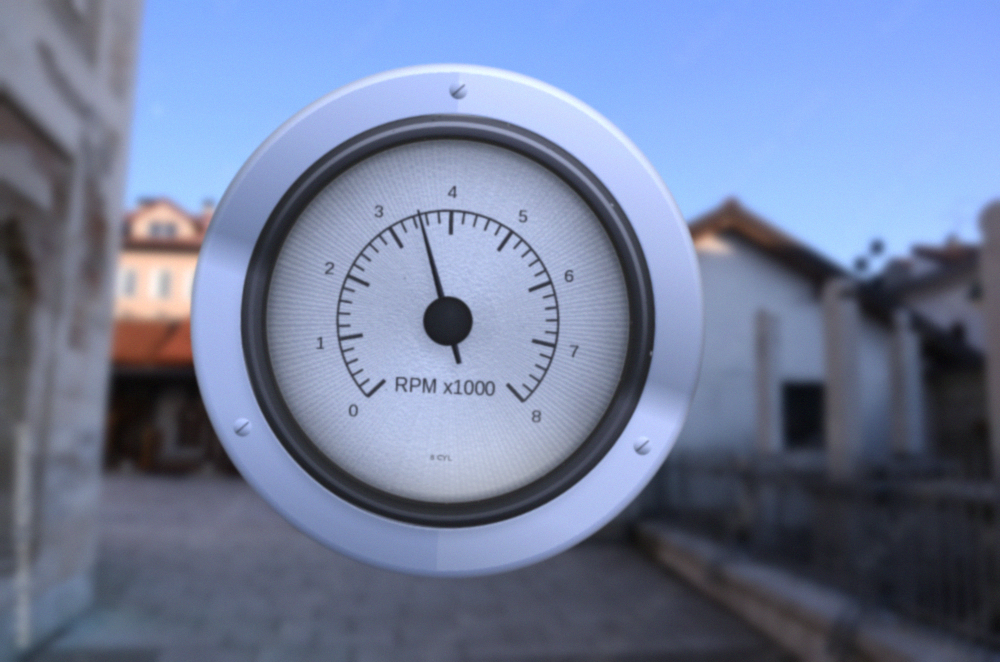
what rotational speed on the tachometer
3500 rpm
